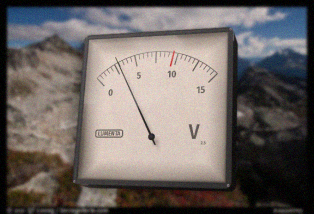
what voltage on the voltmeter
3 V
